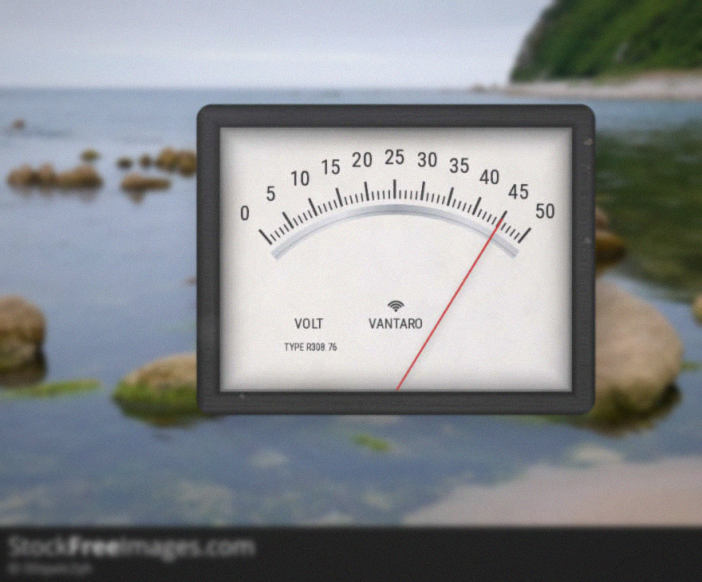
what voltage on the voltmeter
45 V
